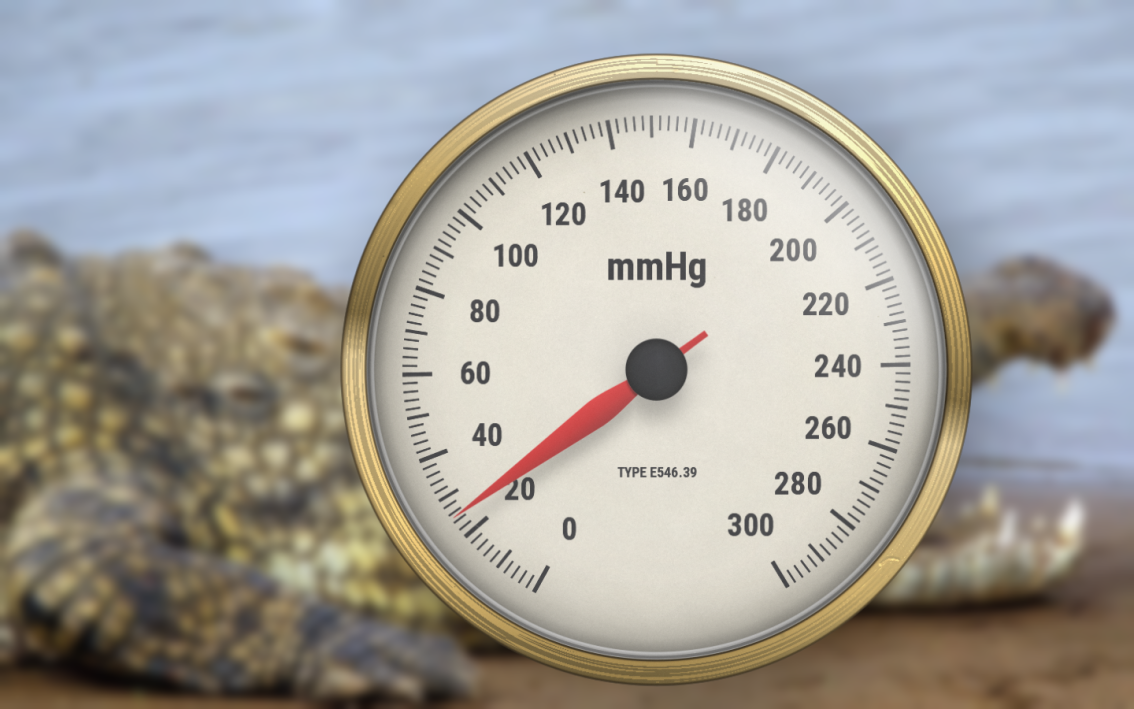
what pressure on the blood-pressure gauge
25 mmHg
